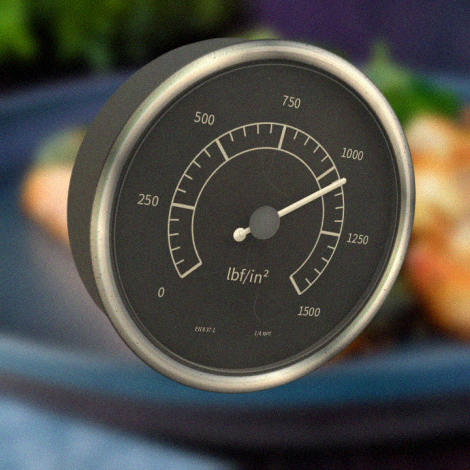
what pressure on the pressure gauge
1050 psi
